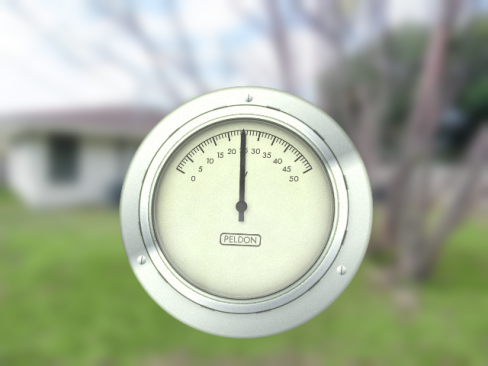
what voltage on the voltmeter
25 V
